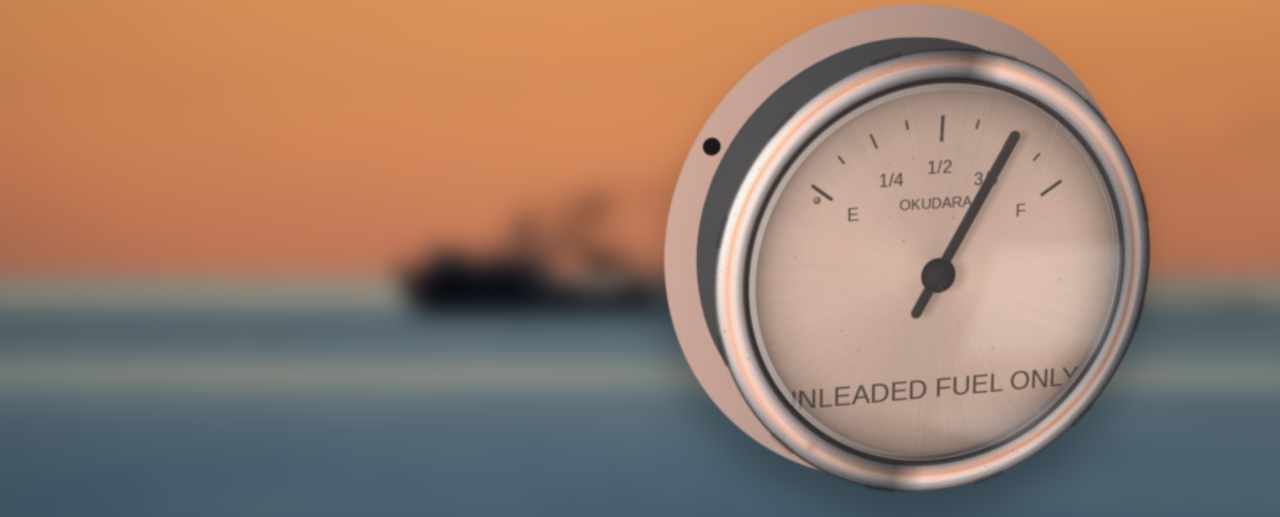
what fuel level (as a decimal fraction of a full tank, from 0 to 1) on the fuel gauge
0.75
